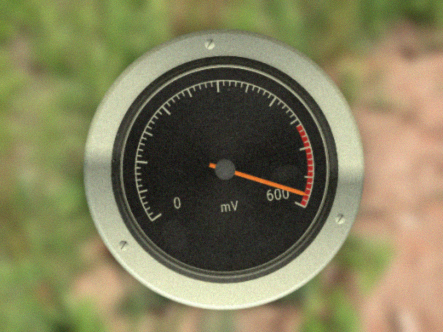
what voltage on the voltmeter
580 mV
